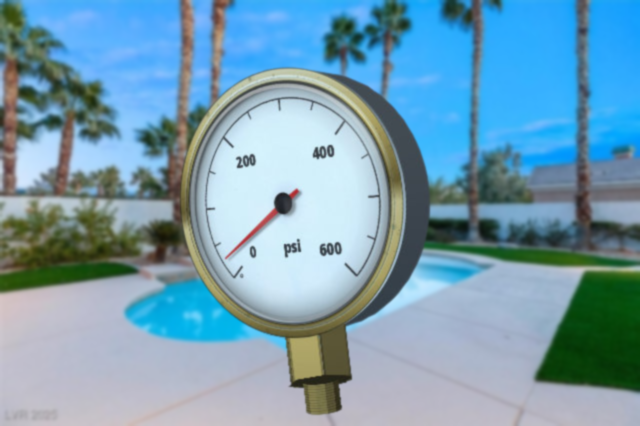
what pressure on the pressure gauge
25 psi
